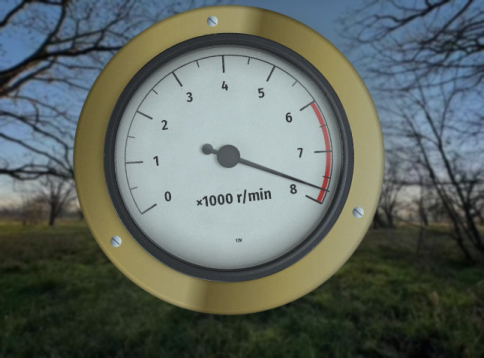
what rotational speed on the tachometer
7750 rpm
